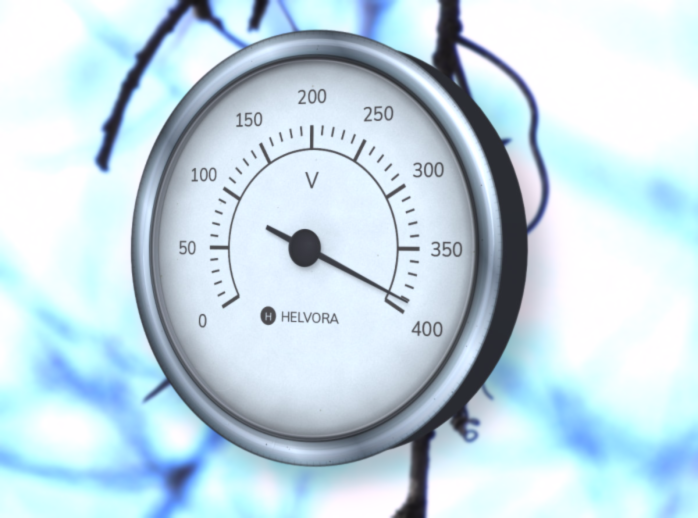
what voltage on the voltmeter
390 V
